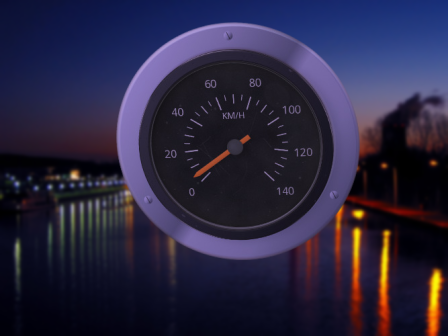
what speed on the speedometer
5 km/h
